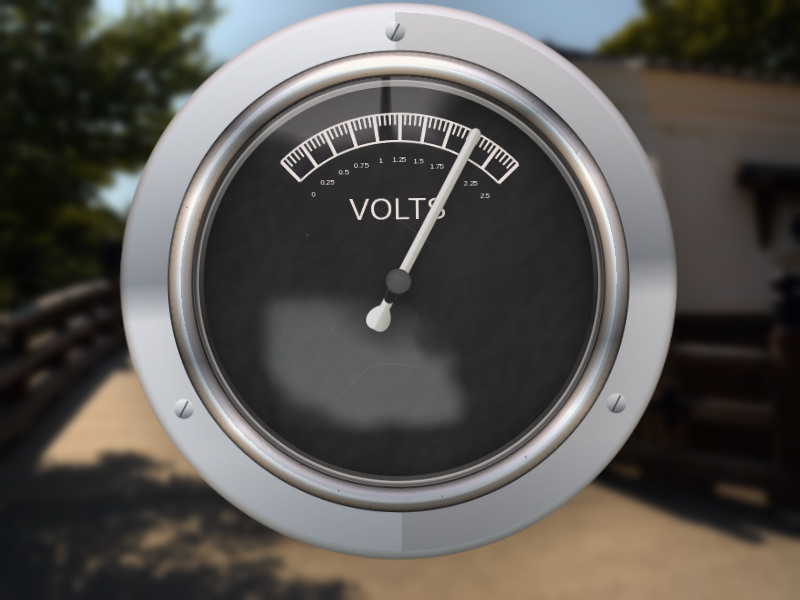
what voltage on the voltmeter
2 V
